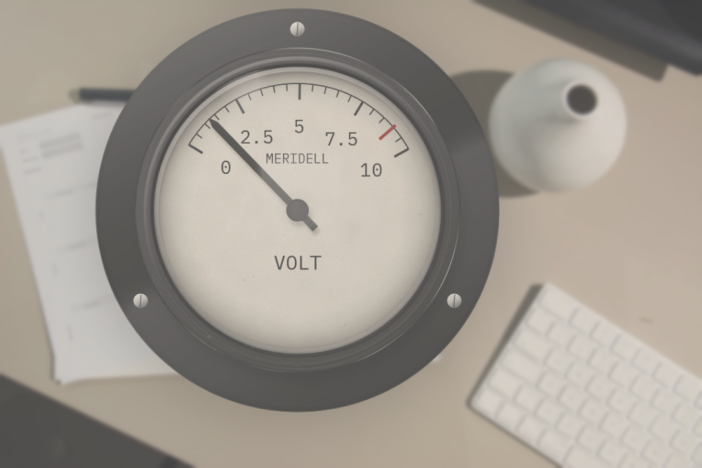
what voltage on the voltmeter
1.25 V
